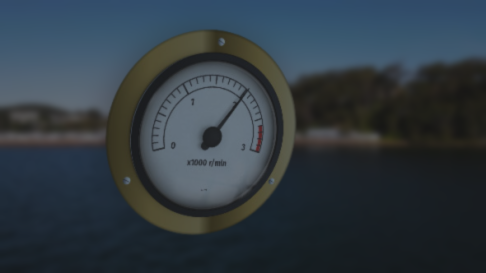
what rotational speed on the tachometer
2000 rpm
